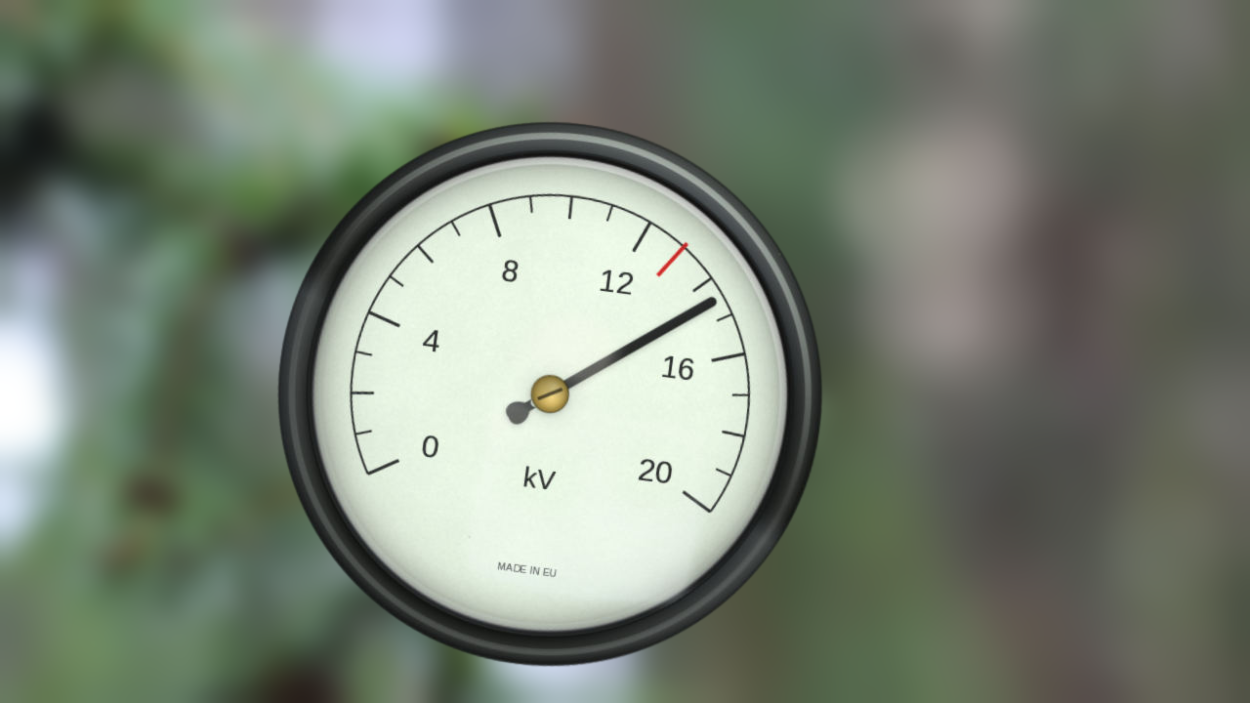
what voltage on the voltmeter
14.5 kV
